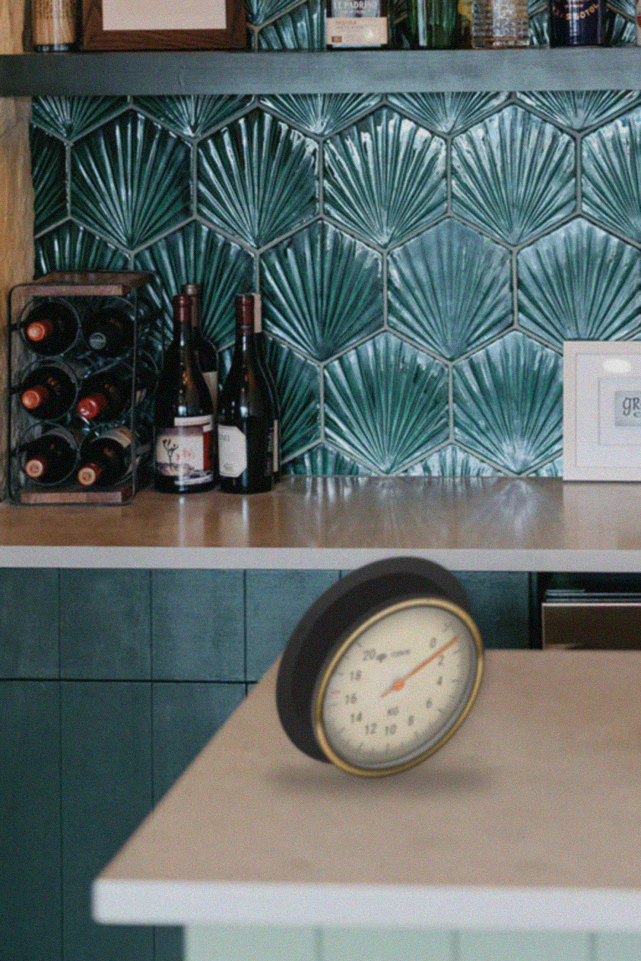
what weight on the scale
1 kg
